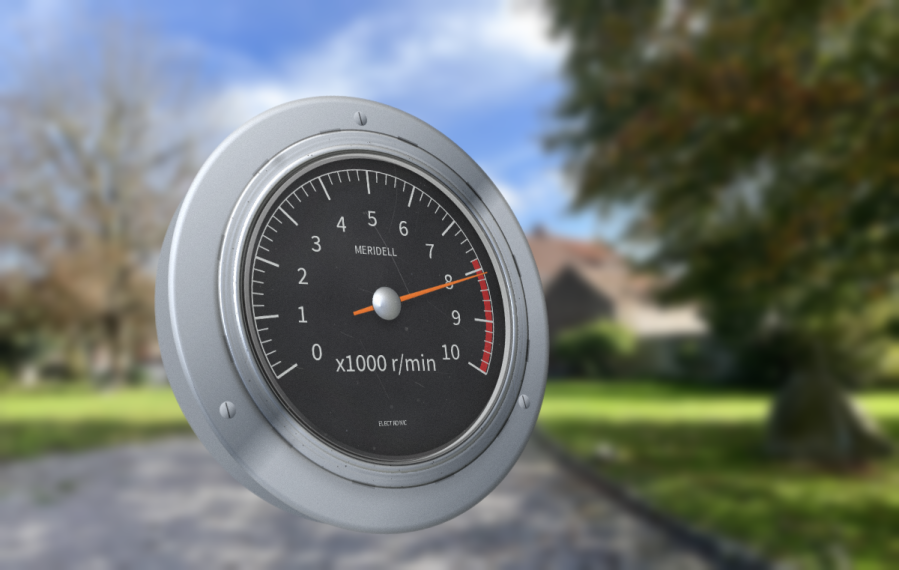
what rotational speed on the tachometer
8100 rpm
